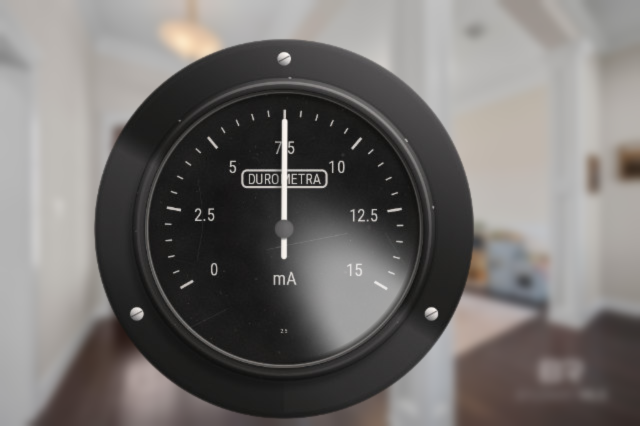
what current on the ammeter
7.5 mA
